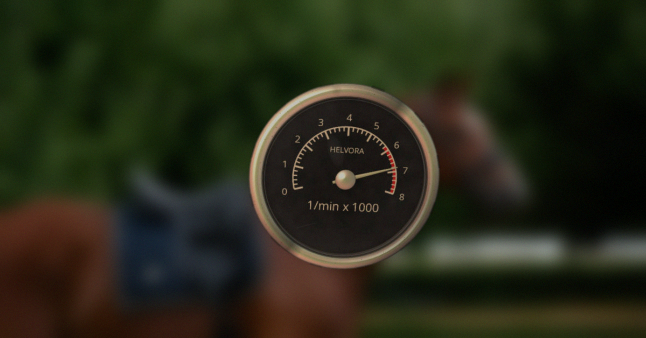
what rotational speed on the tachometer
6800 rpm
